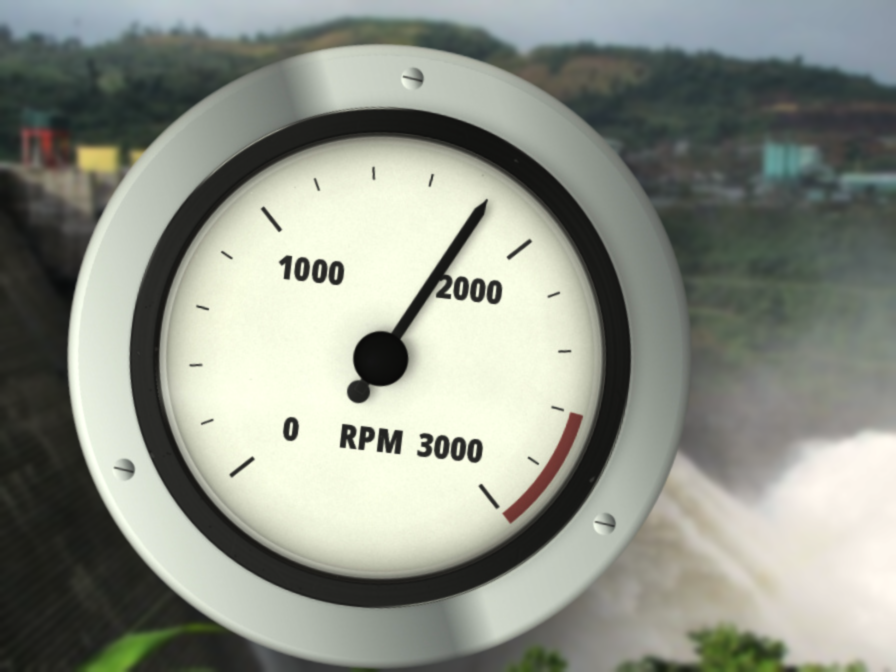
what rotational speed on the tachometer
1800 rpm
